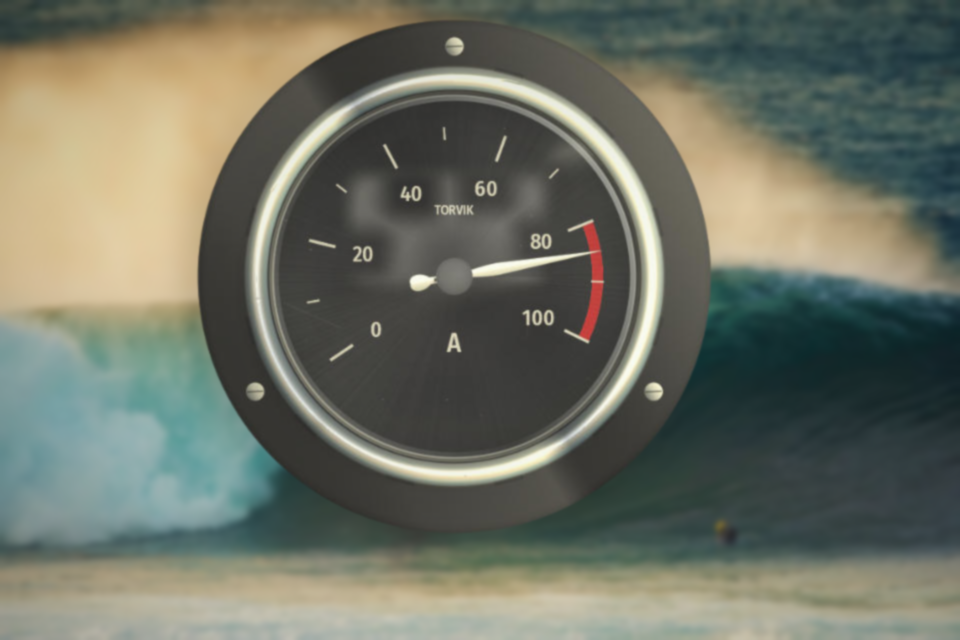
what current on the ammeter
85 A
